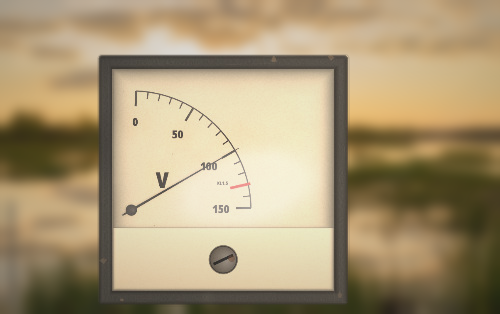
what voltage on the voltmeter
100 V
